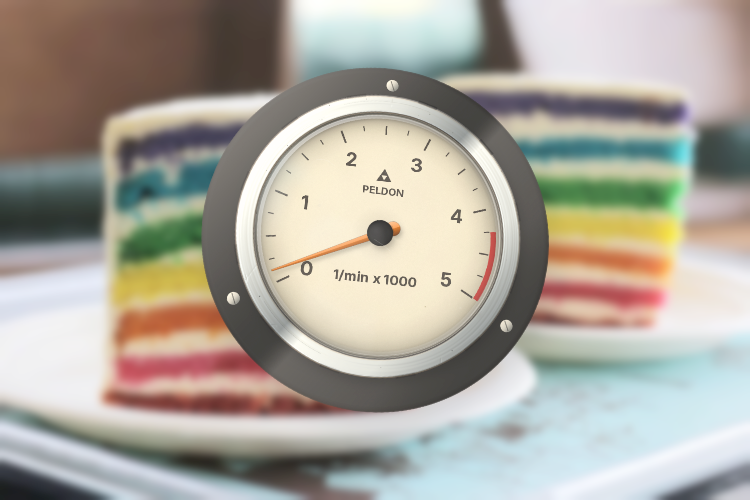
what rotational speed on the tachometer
125 rpm
